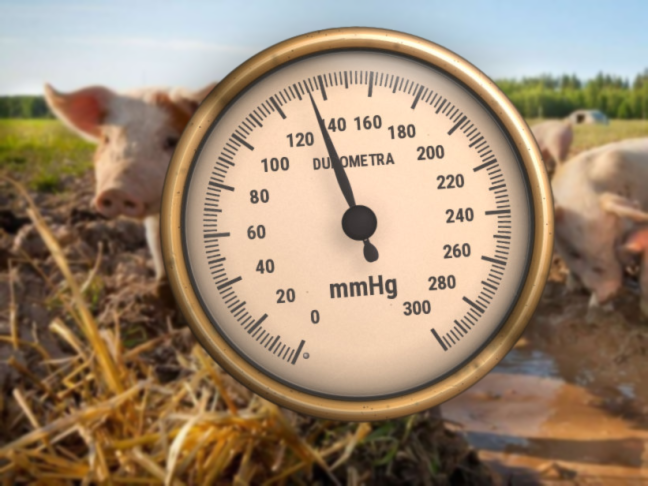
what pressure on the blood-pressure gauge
134 mmHg
